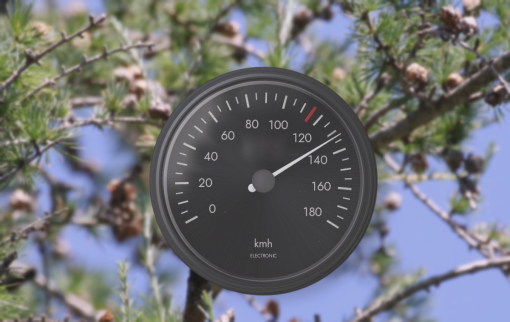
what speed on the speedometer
132.5 km/h
